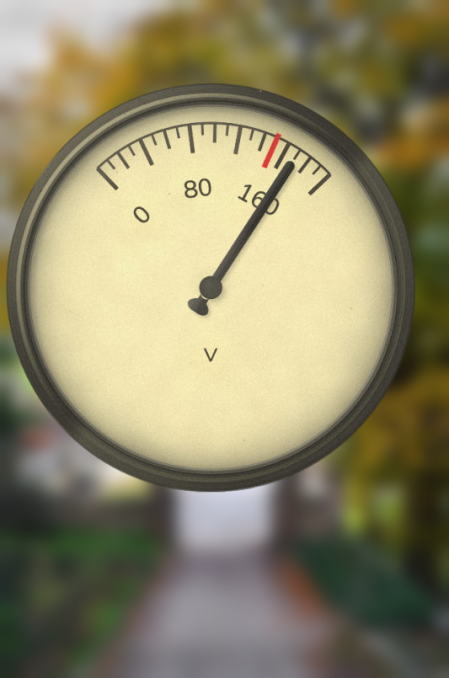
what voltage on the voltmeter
170 V
